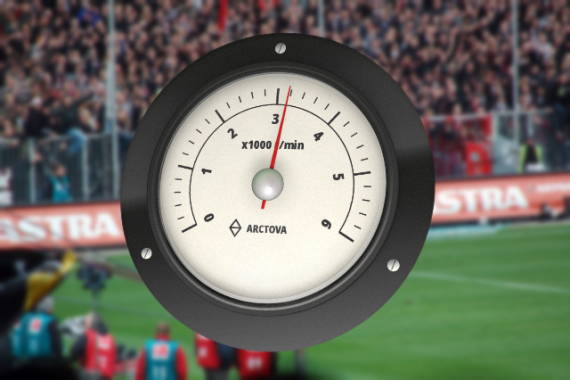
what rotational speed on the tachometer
3200 rpm
